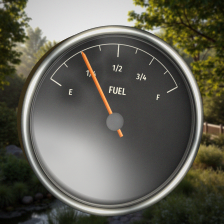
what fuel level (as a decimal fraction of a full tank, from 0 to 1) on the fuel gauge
0.25
